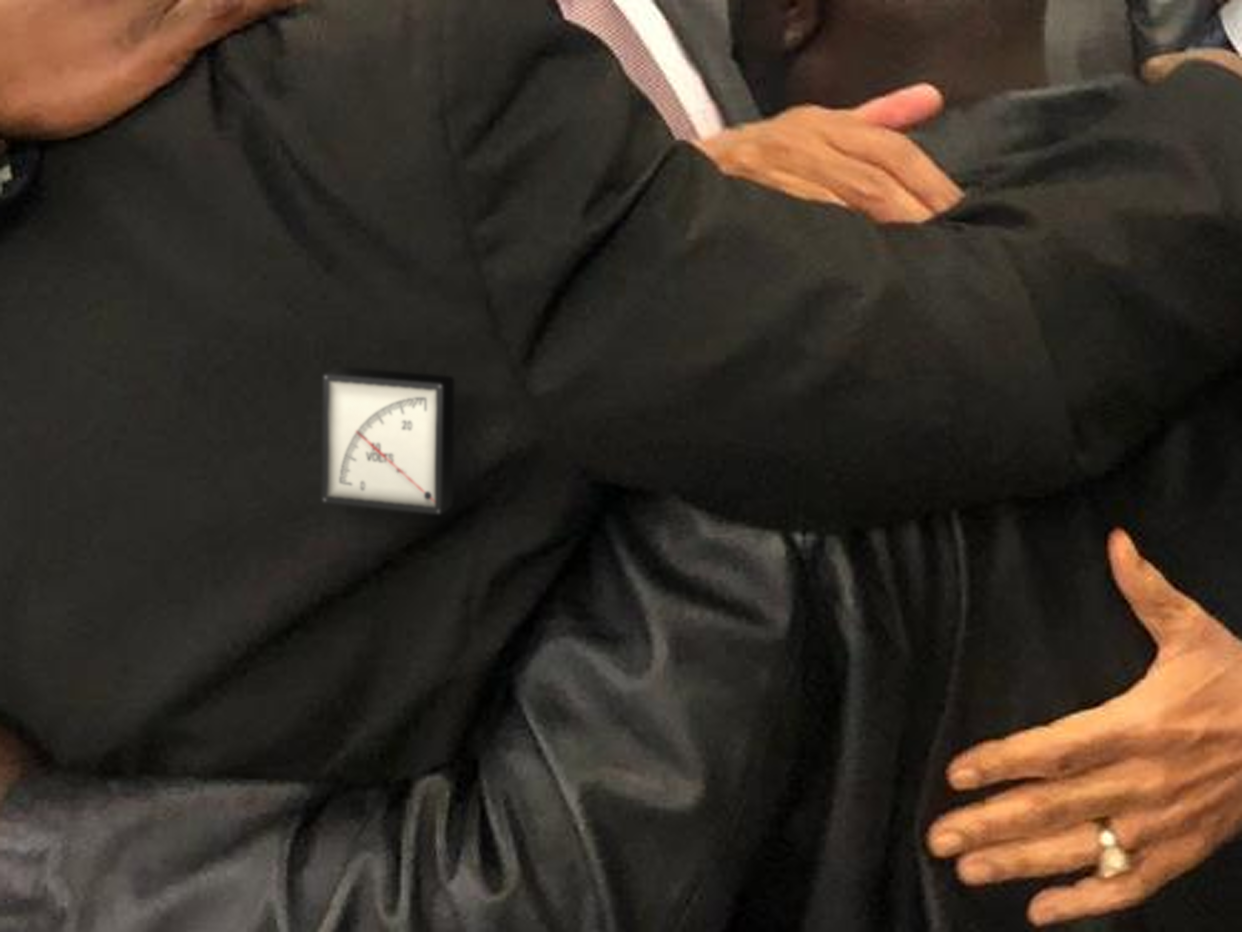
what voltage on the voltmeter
10 V
